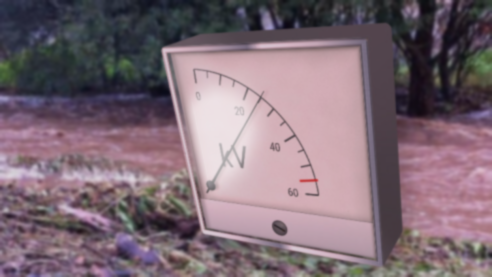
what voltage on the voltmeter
25 kV
